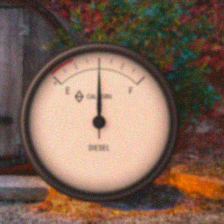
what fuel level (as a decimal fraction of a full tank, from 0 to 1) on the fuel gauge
0.5
